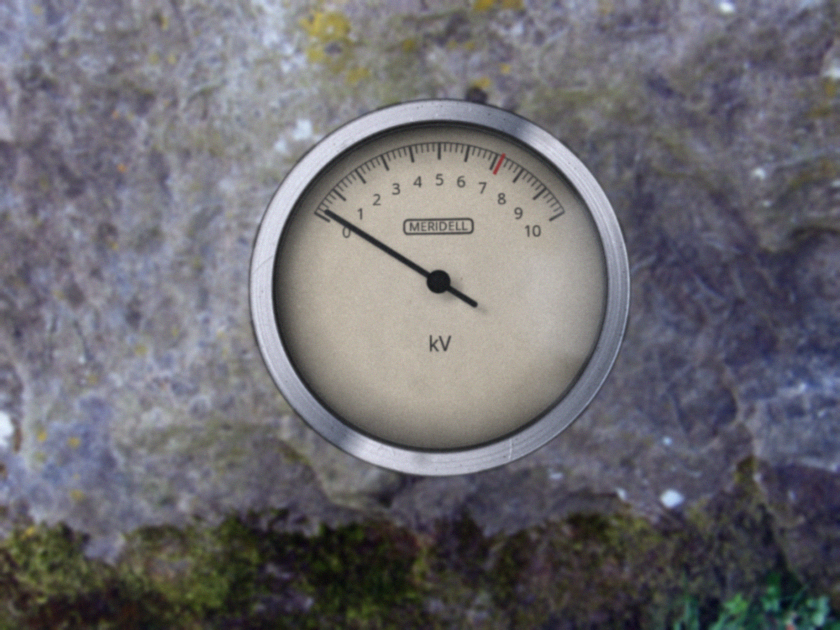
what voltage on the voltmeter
0.2 kV
